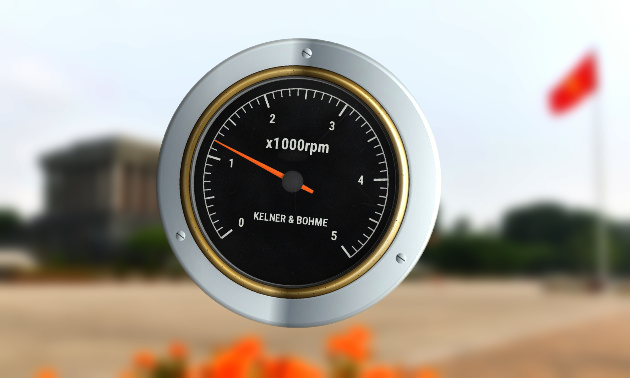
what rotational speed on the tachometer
1200 rpm
